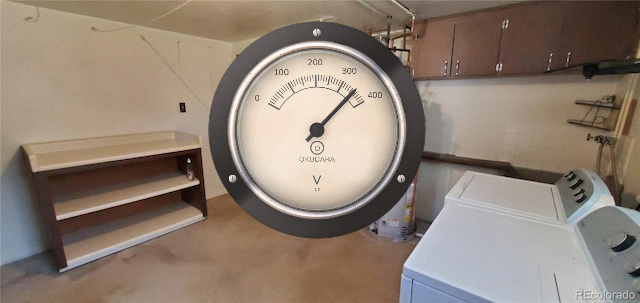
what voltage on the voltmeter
350 V
